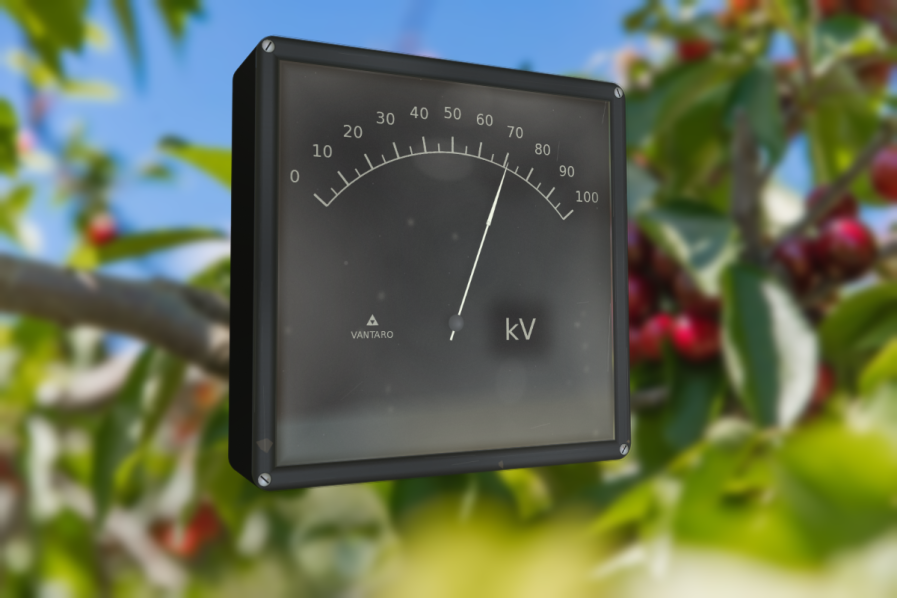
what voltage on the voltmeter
70 kV
